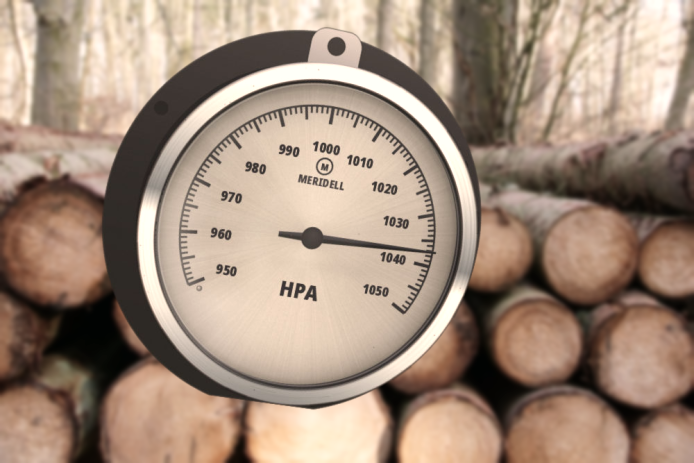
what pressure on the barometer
1037 hPa
